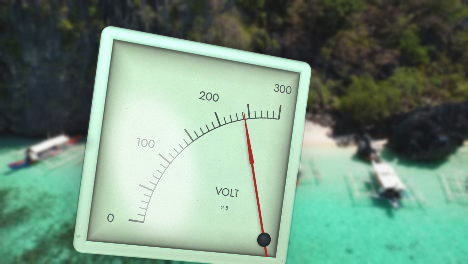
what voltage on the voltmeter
240 V
